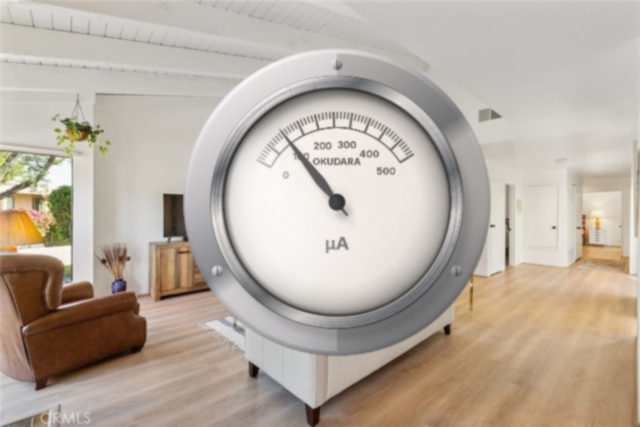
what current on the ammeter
100 µA
